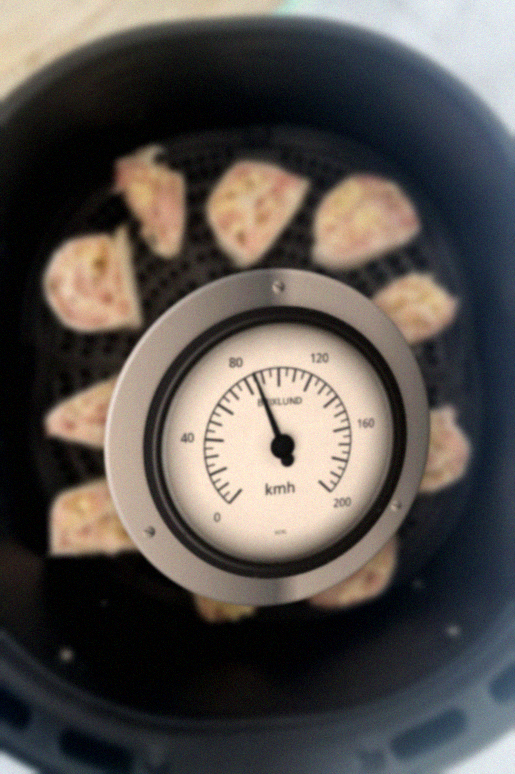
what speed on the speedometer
85 km/h
